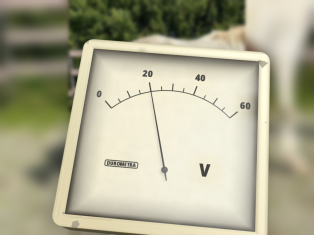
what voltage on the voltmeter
20 V
